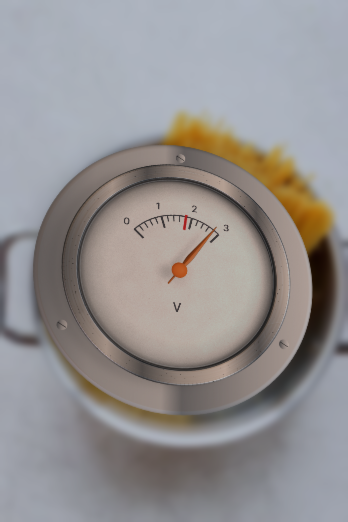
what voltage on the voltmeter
2.8 V
